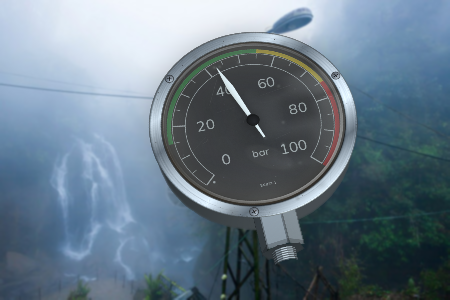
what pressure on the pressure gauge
42.5 bar
